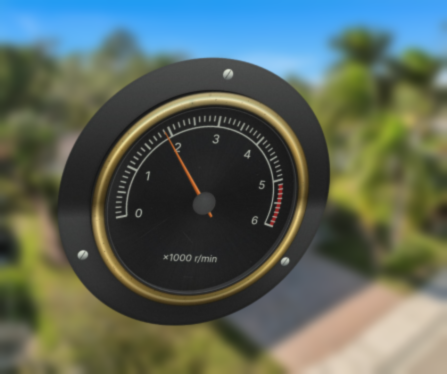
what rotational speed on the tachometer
1900 rpm
